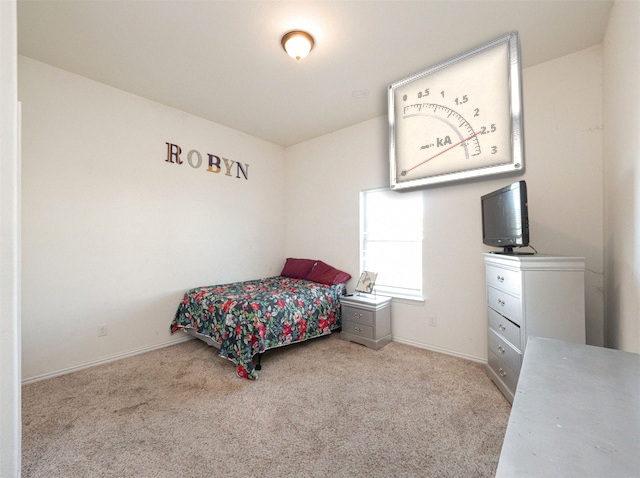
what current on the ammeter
2.5 kA
